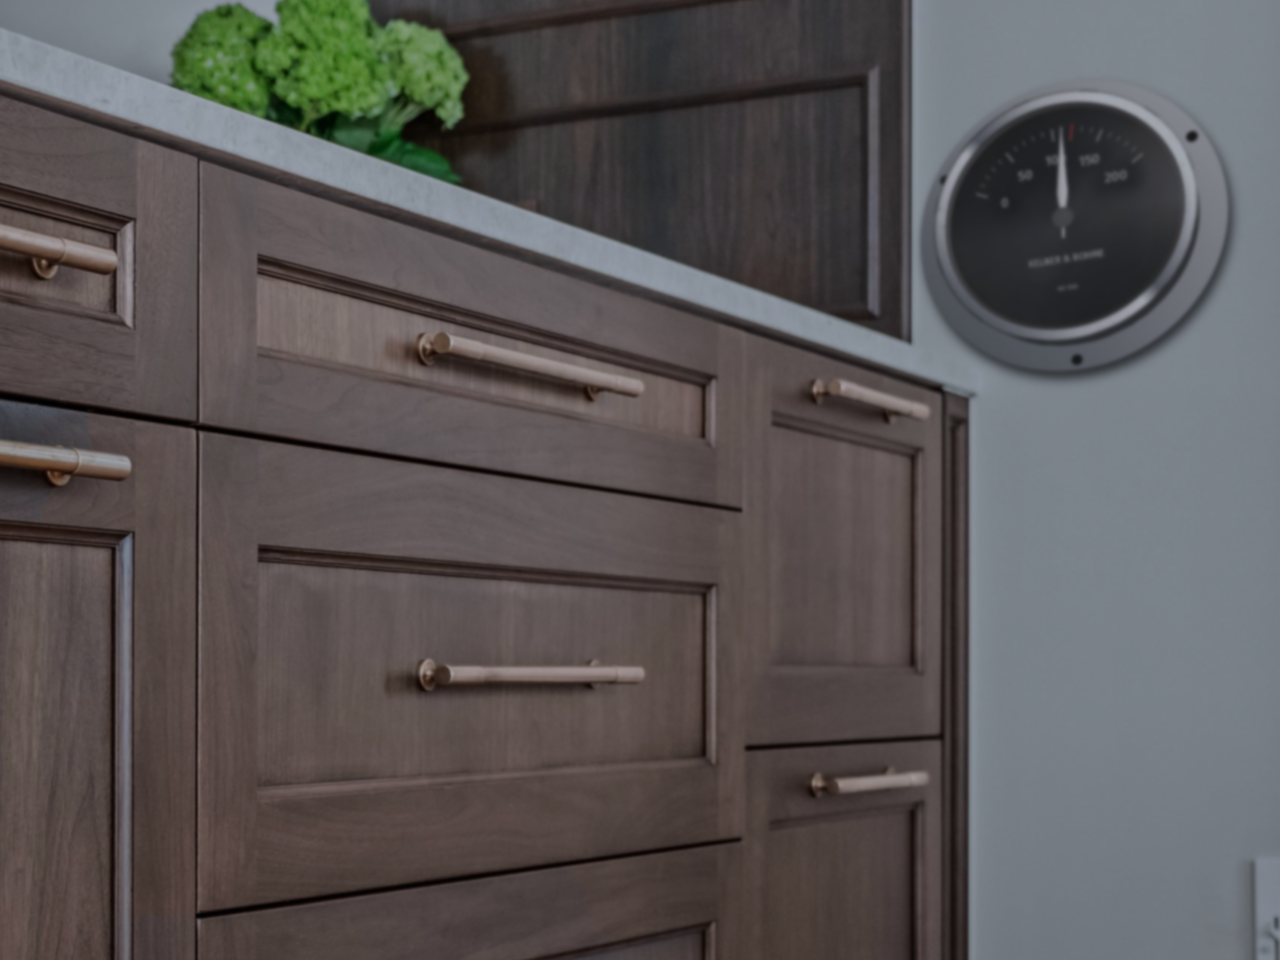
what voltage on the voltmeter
110 V
